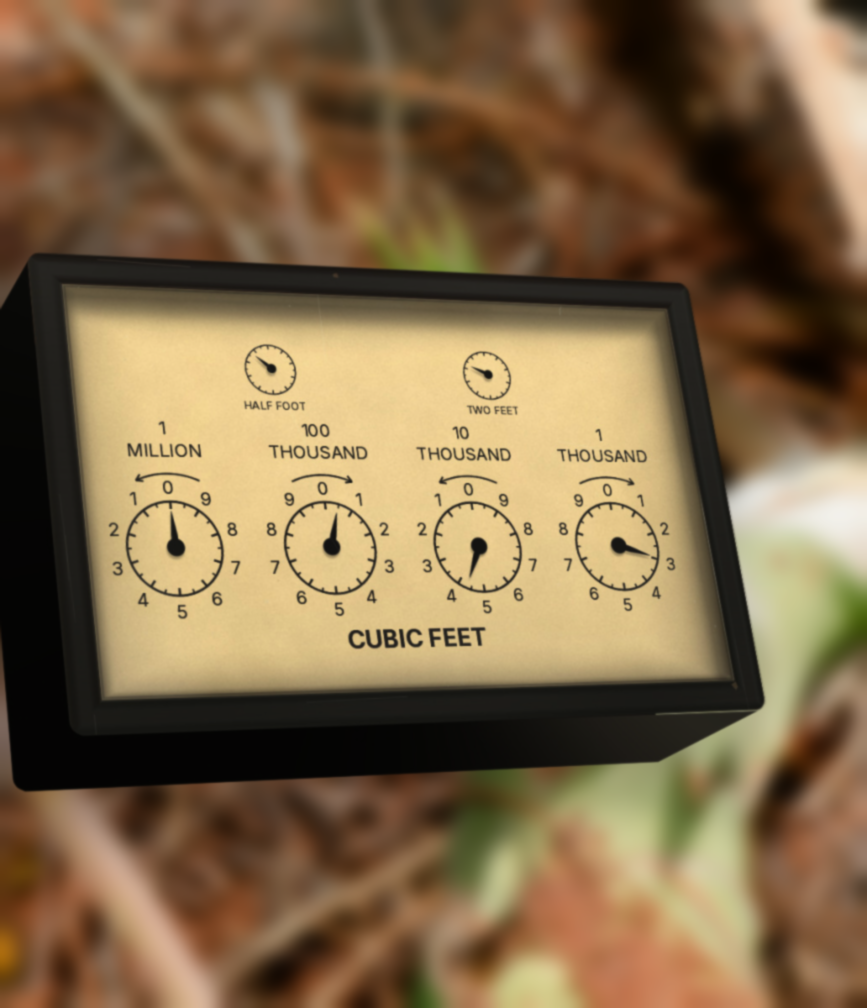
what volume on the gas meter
4300 ft³
